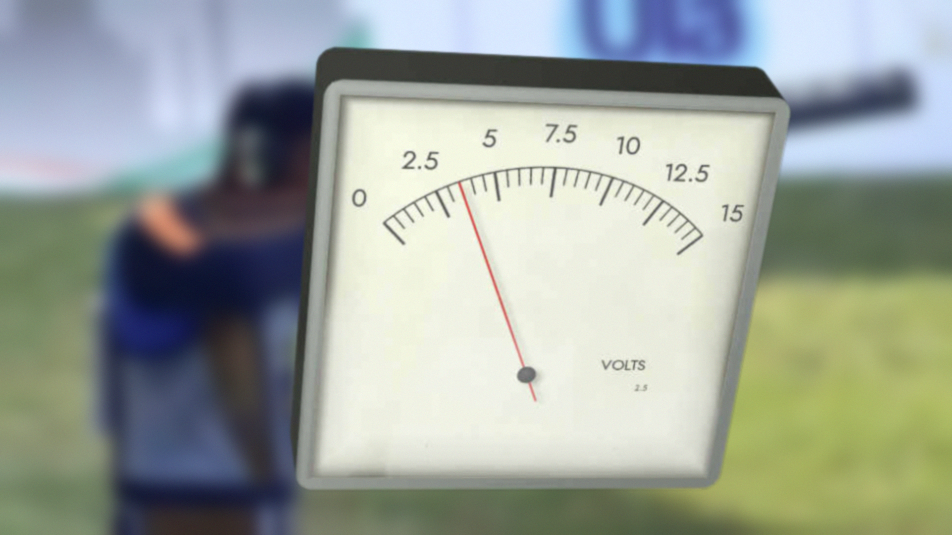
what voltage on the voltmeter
3.5 V
